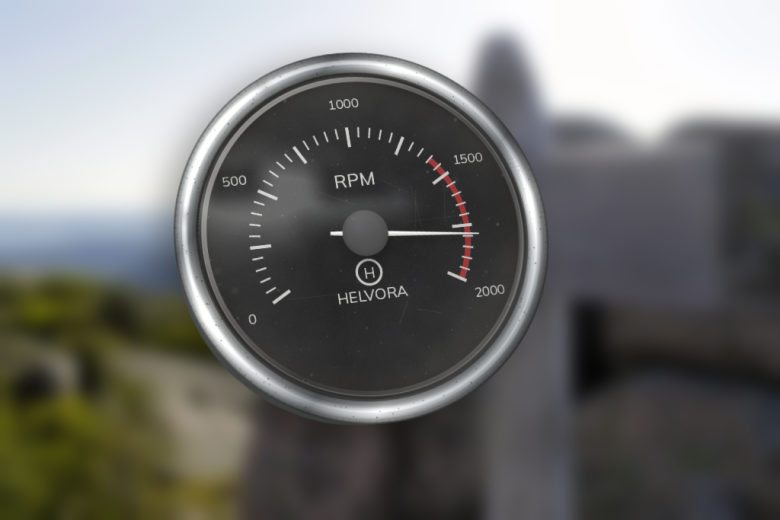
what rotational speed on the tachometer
1800 rpm
